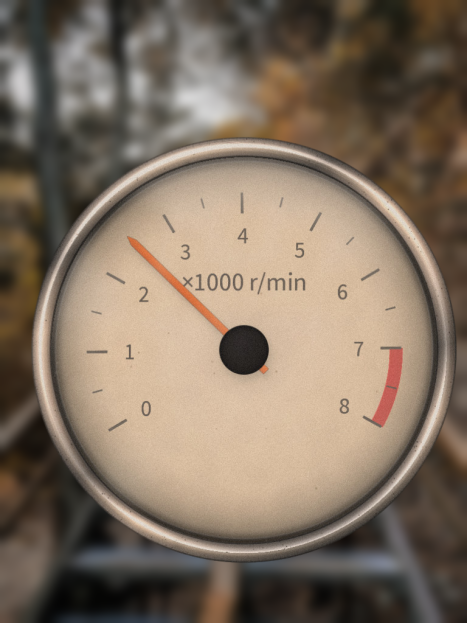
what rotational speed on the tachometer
2500 rpm
